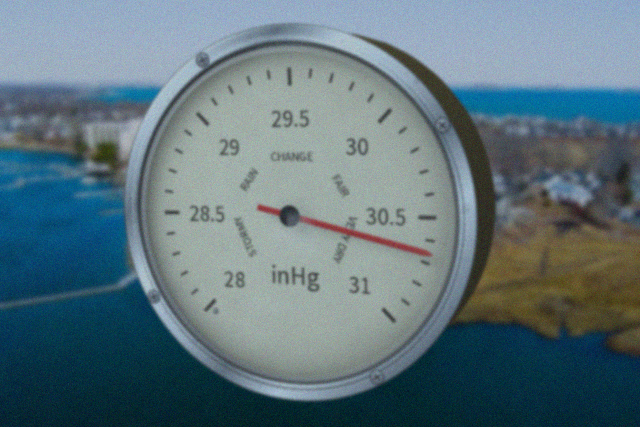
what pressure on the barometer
30.65 inHg
